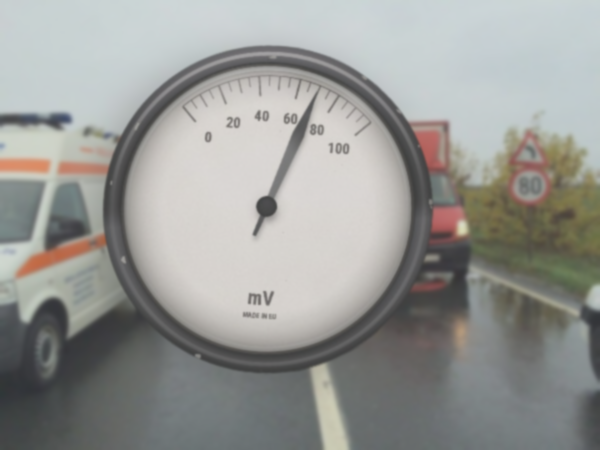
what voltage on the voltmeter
70 mV
